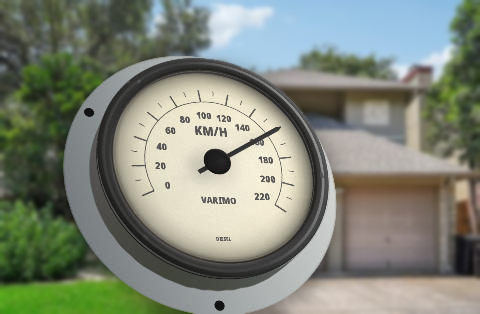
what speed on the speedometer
160 km/h
